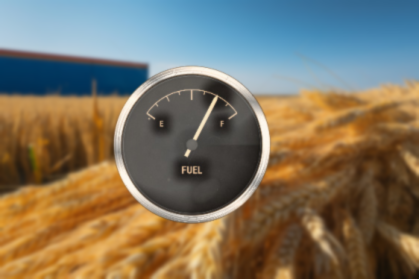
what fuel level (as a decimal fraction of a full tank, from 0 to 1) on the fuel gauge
0.75
